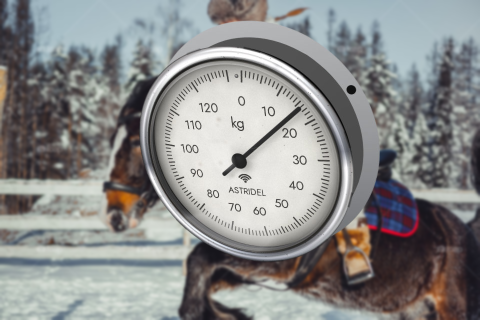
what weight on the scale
16 kg
